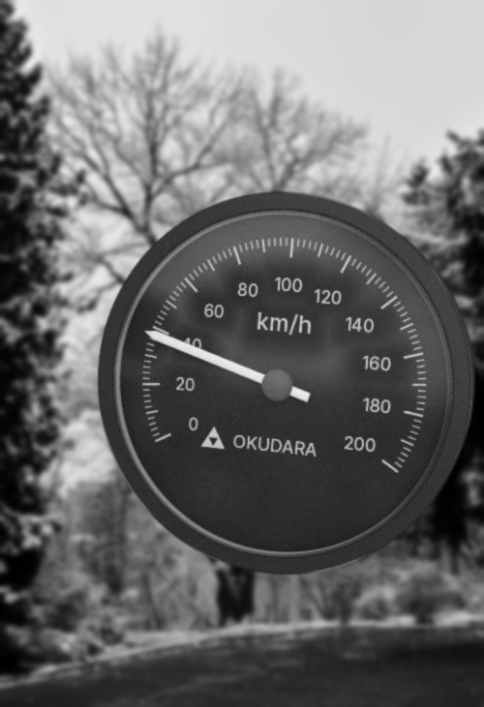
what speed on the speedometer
38 km/h
